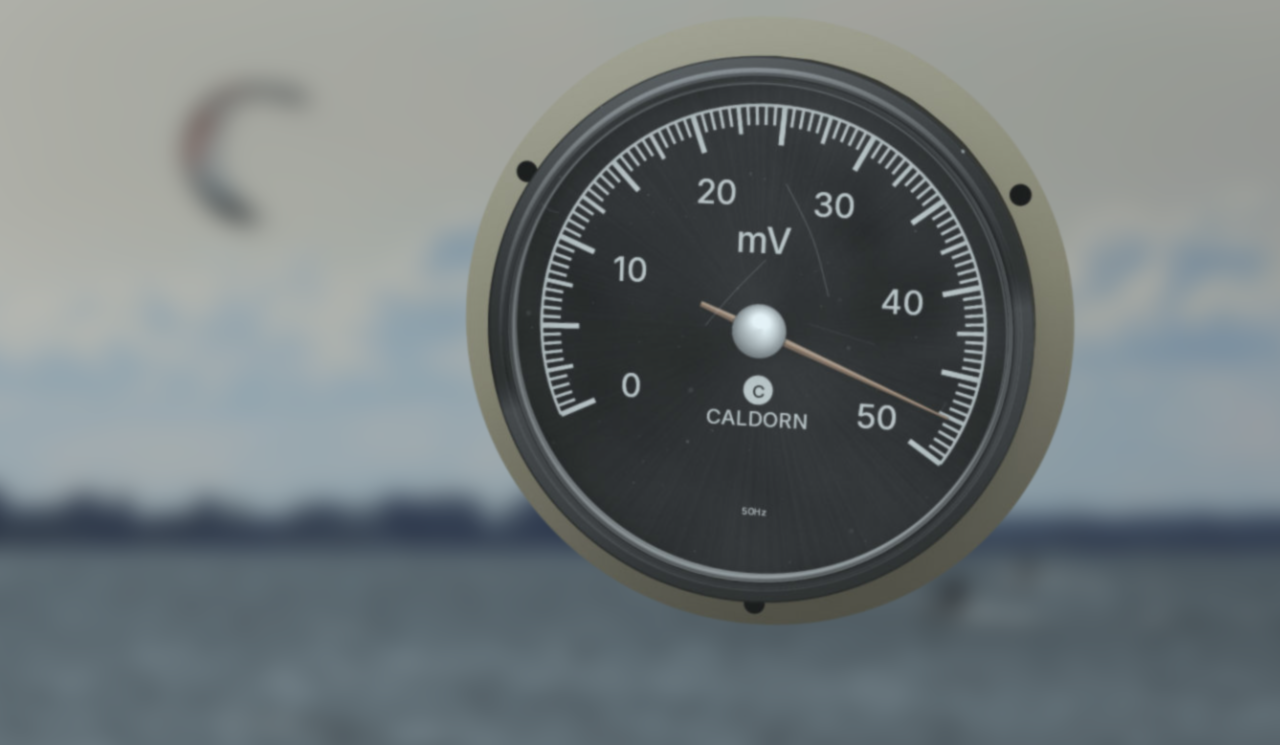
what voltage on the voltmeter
47.5 mV
